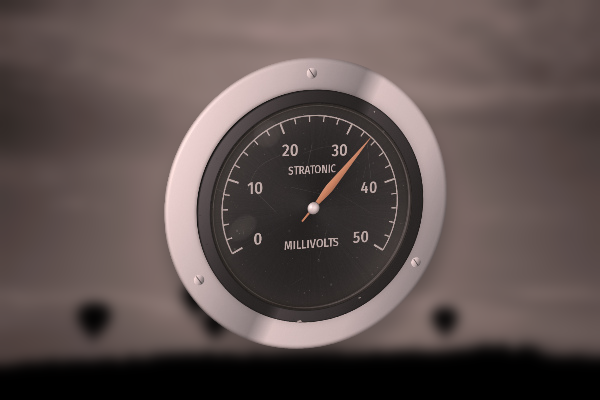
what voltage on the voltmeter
33 mV
